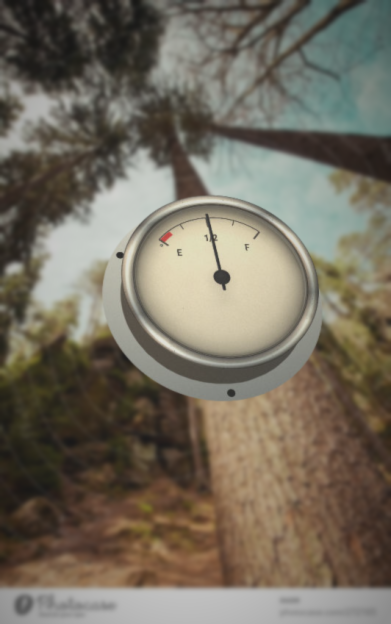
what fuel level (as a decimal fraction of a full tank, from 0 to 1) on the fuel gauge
0.5
